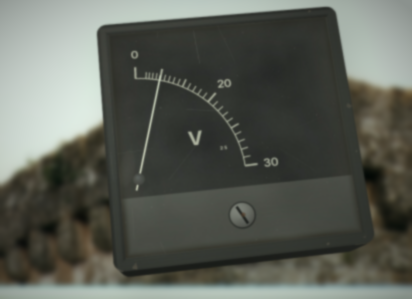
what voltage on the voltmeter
10 V
